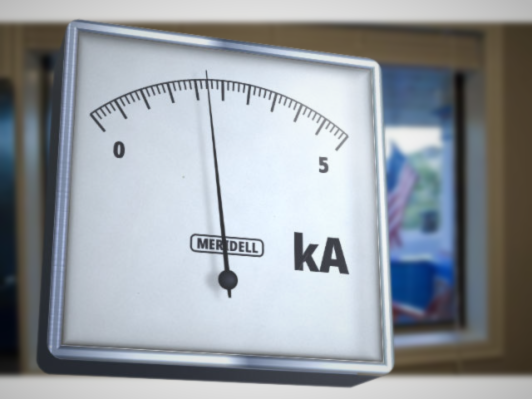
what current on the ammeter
2.2 kA
